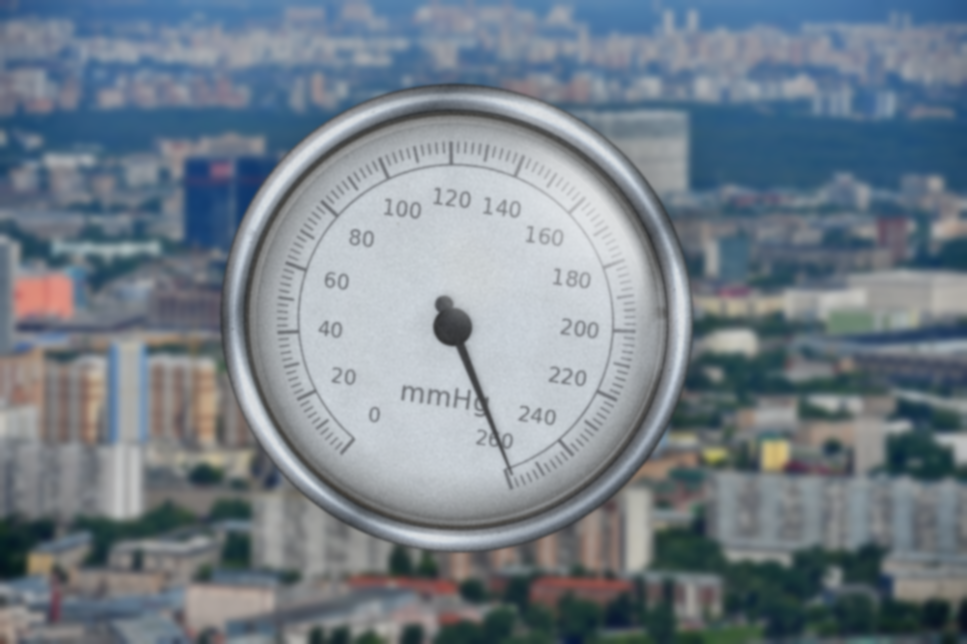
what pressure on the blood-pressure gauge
258 mmHg
